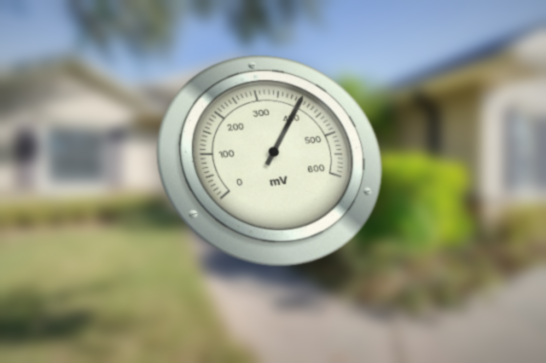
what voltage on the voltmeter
400 mV
